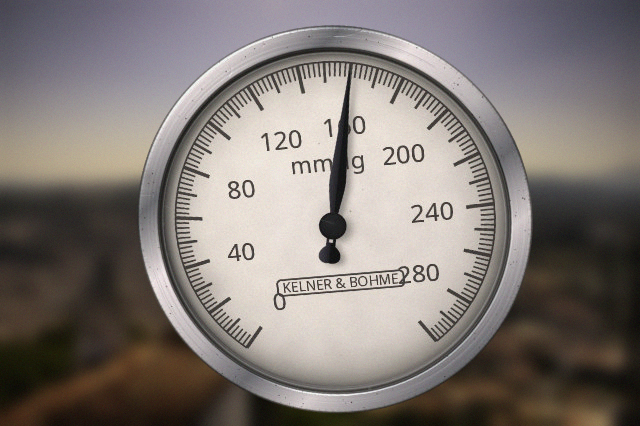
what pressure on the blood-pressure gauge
160 mmHg
